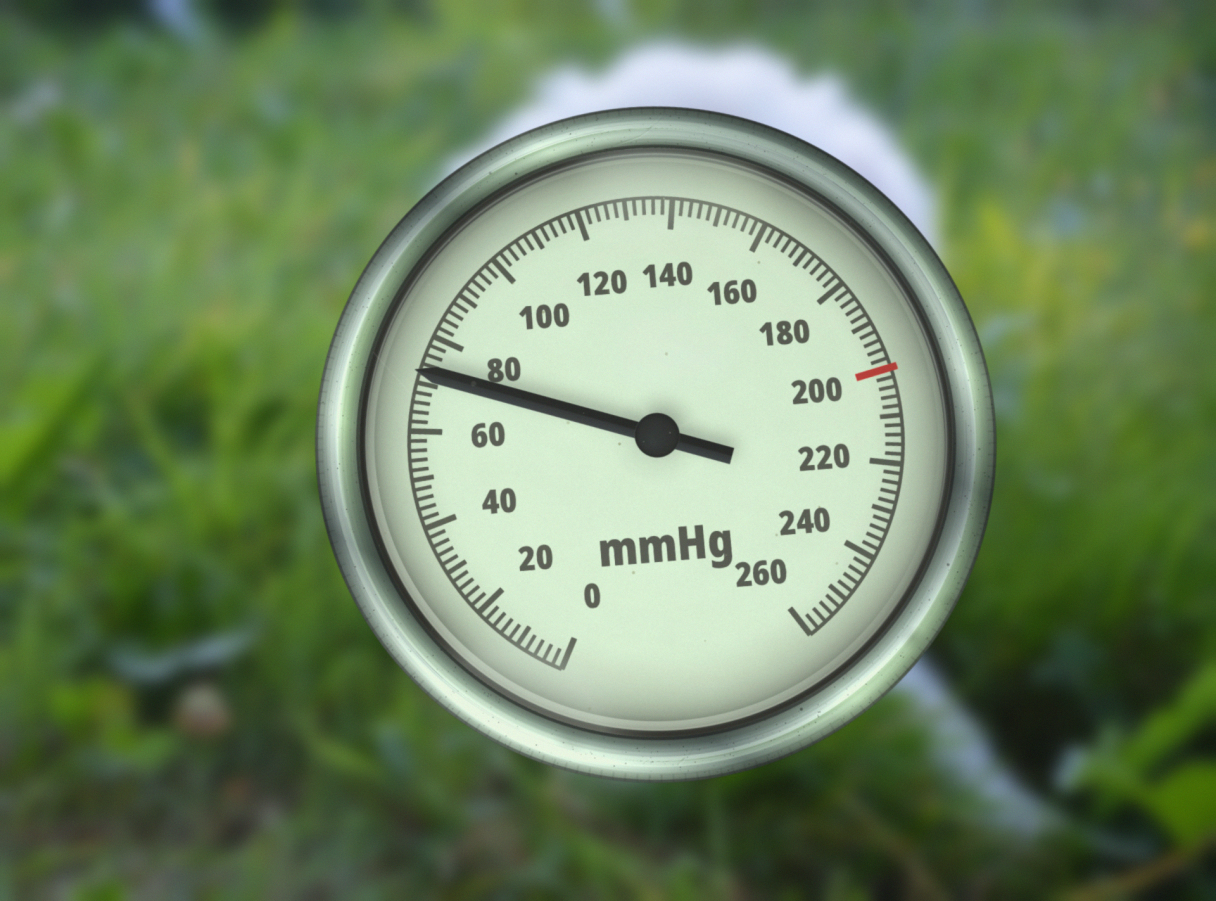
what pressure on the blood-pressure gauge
72 mmHg
